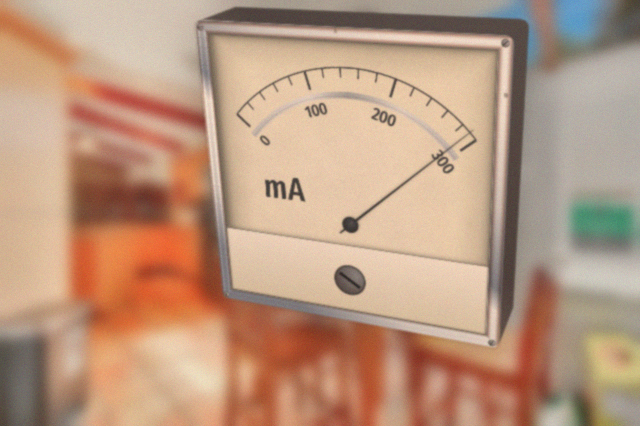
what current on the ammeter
290 mA
